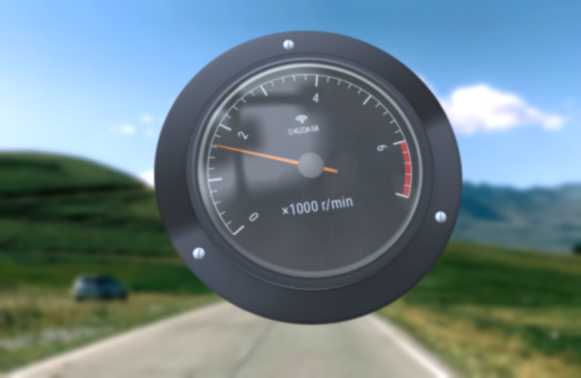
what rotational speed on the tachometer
1600 rpm
